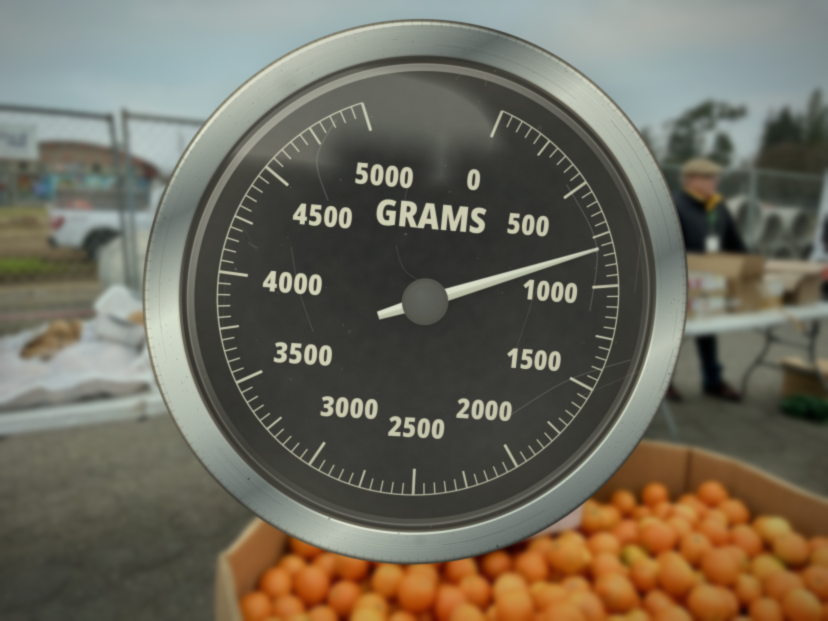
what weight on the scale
800 g
